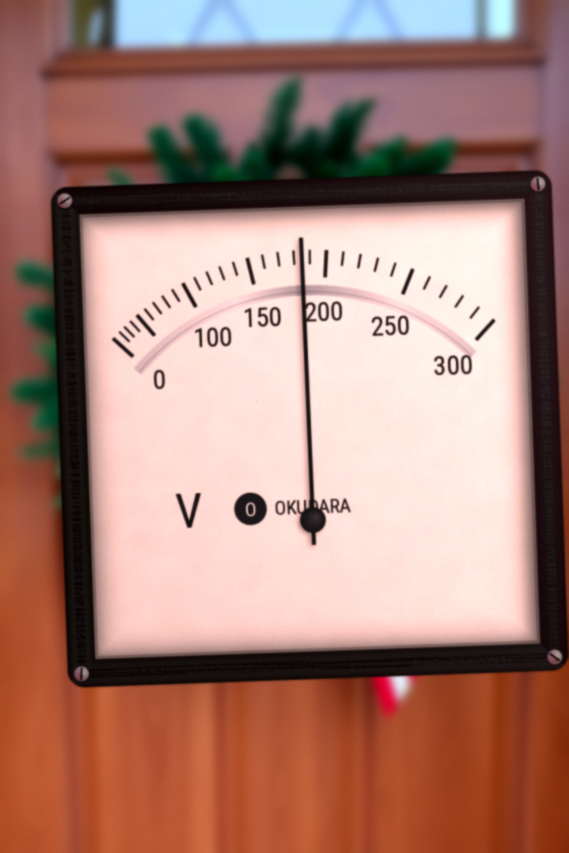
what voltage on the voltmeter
185 V
